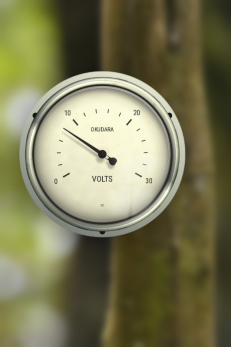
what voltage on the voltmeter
8 V
